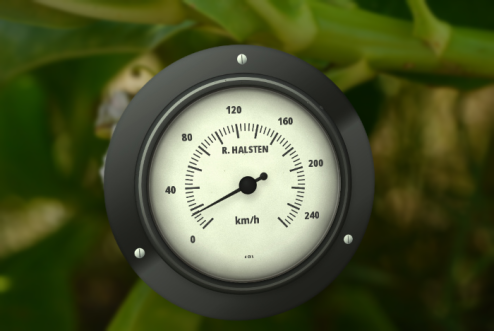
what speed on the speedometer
16 km/h
